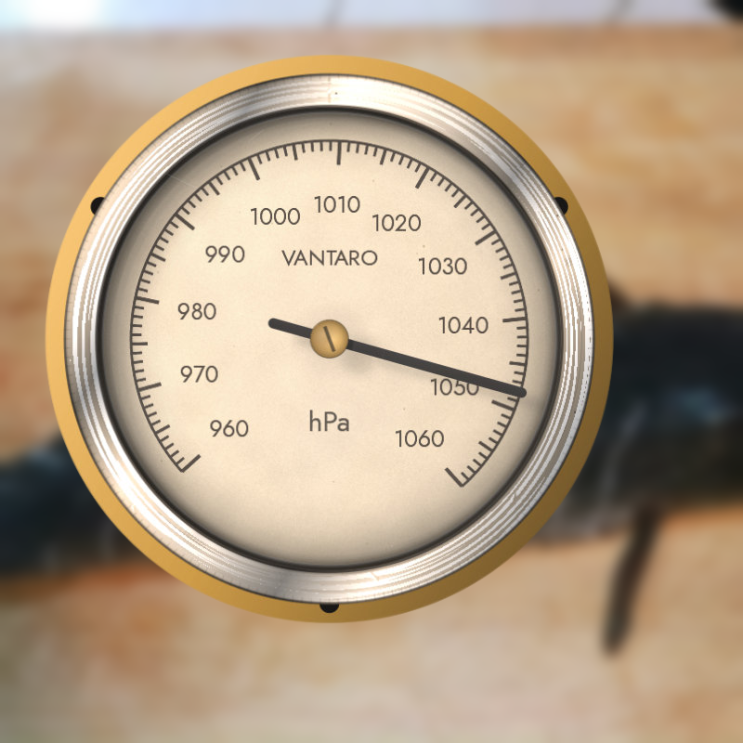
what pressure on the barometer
1048 hPa
